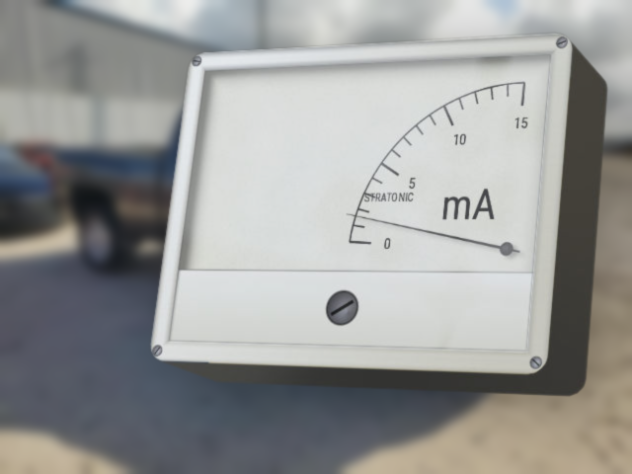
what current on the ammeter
1.5 mA
